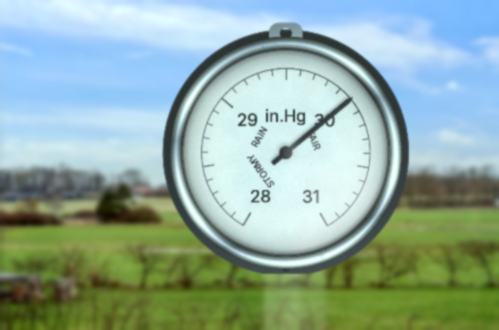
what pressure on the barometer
30 inHg
